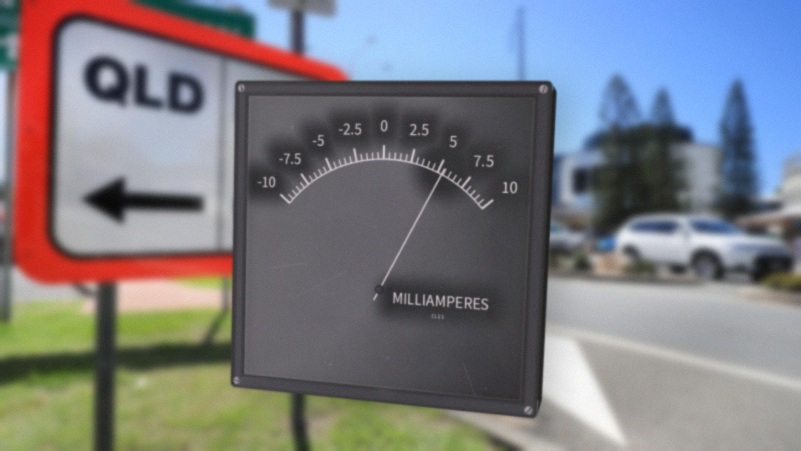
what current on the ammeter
5.5 mA
